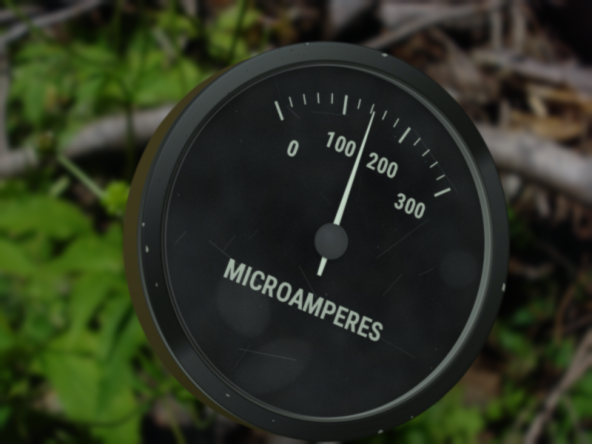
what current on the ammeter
140 µA
